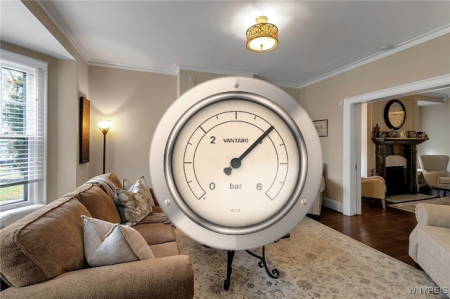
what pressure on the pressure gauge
4 bar
